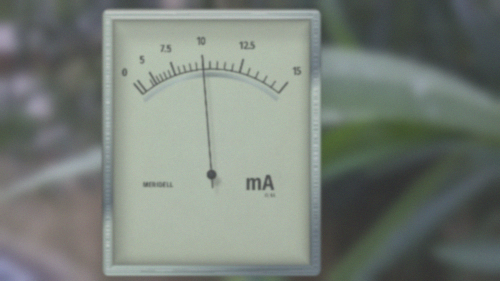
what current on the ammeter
10 mA
